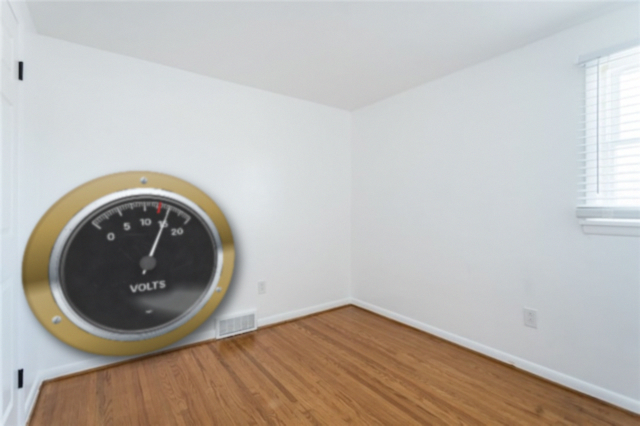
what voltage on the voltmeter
15 V
